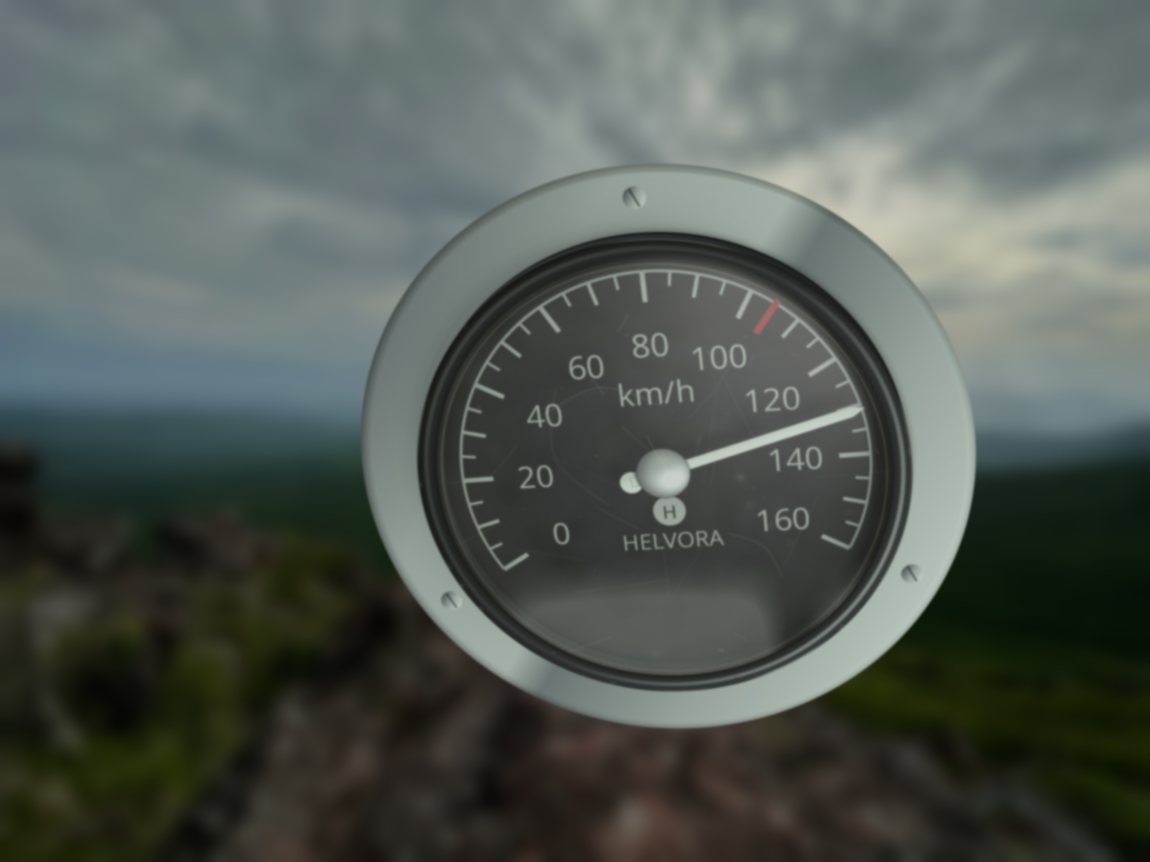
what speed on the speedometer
130 km/h
